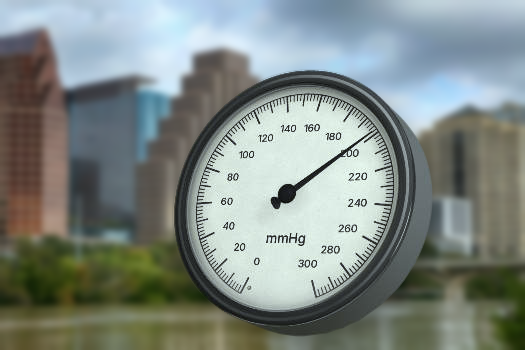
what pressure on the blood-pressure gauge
200 mmHg
